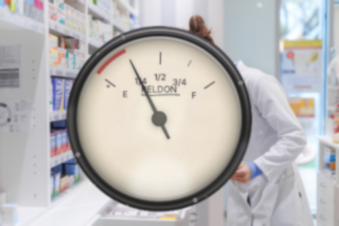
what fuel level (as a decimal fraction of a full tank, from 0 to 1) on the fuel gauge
0.25
